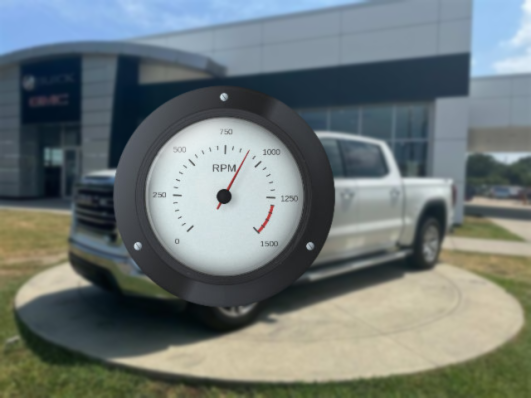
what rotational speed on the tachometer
900 rpm
